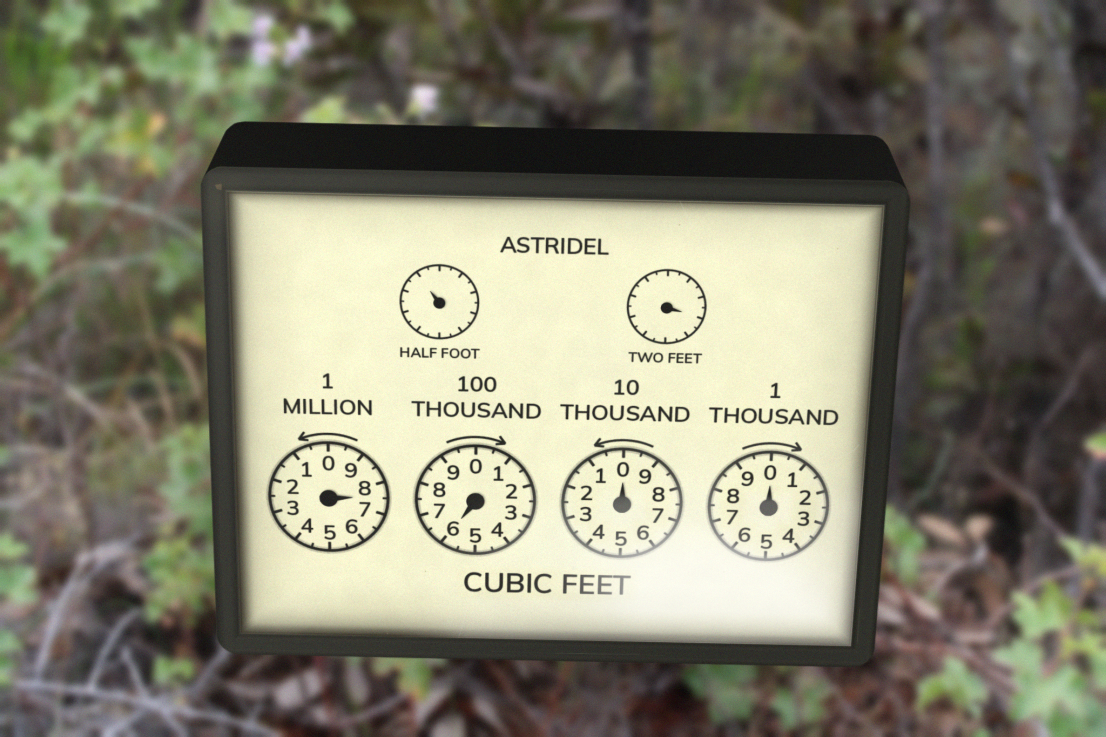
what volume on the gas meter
760000 ft³
